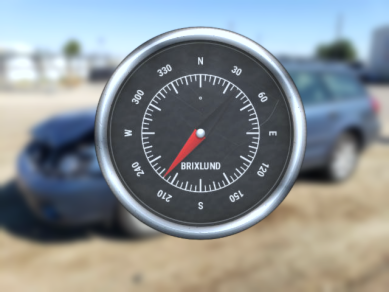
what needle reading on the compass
220 °
